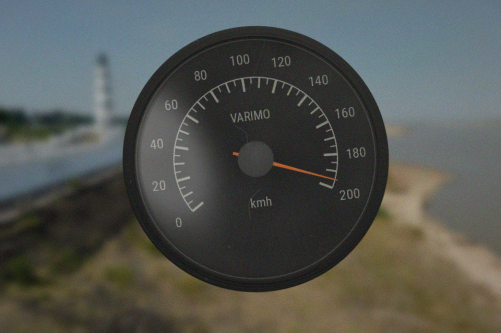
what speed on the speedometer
195 km/h
